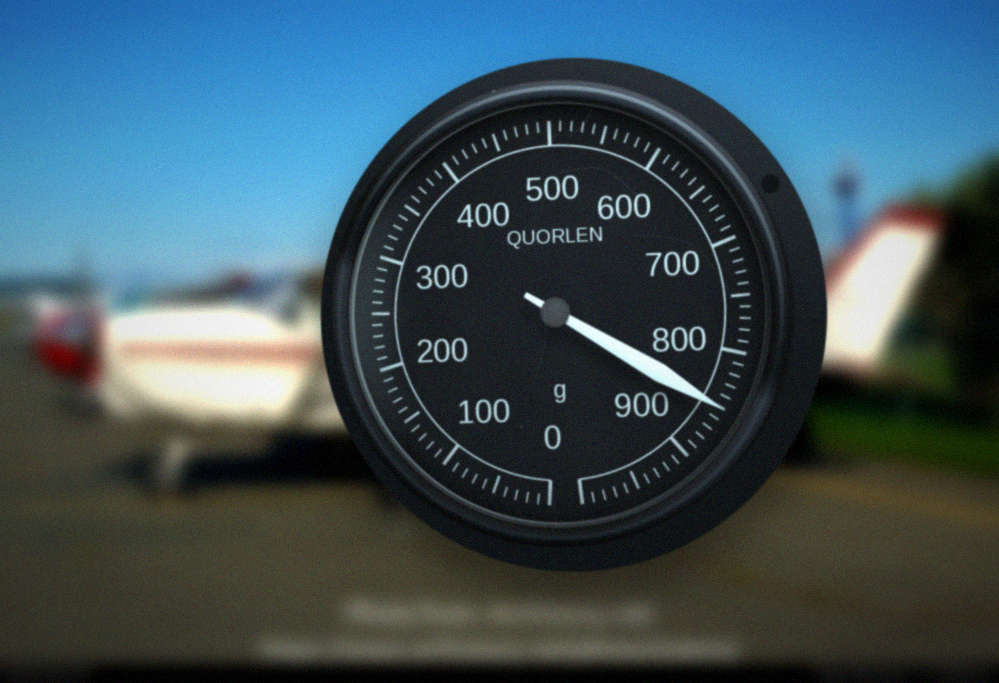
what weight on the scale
850 g
